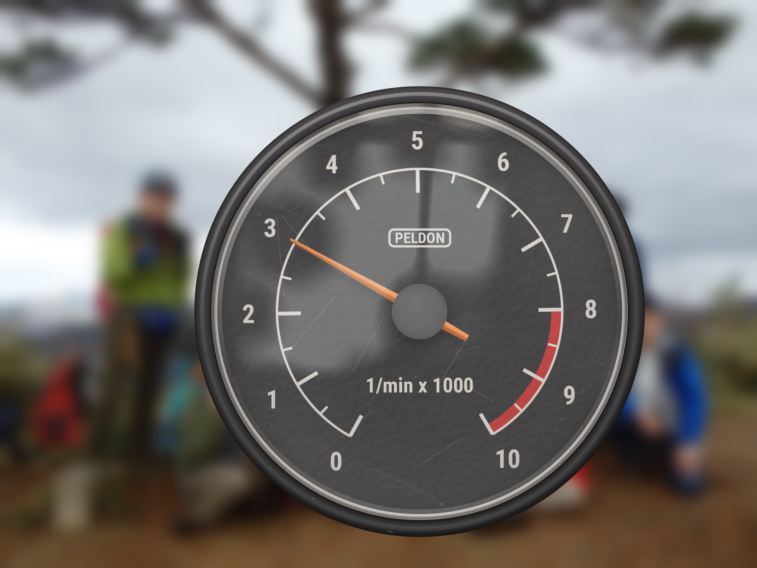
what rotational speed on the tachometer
3000 rpm
